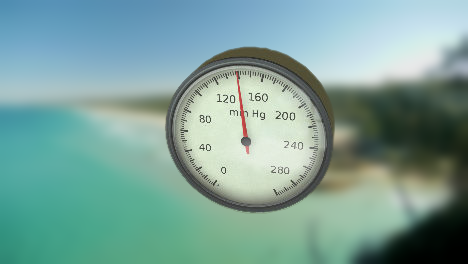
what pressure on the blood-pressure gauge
140 mmHg
